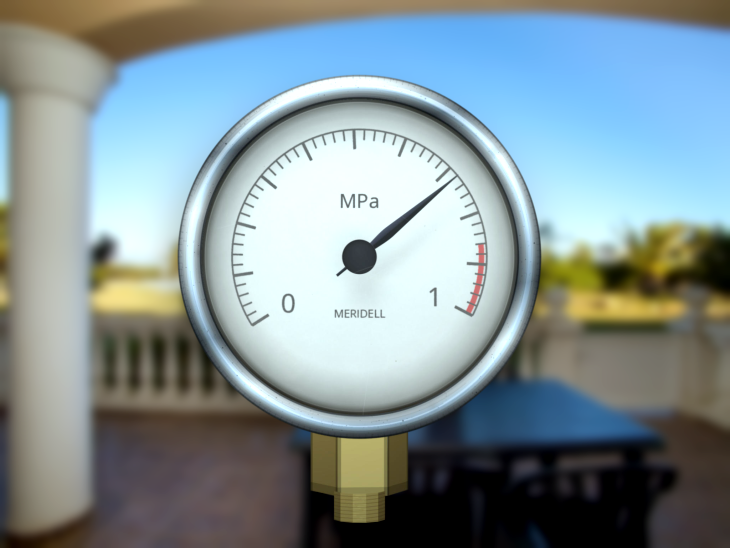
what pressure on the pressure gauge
0.72 MPa
